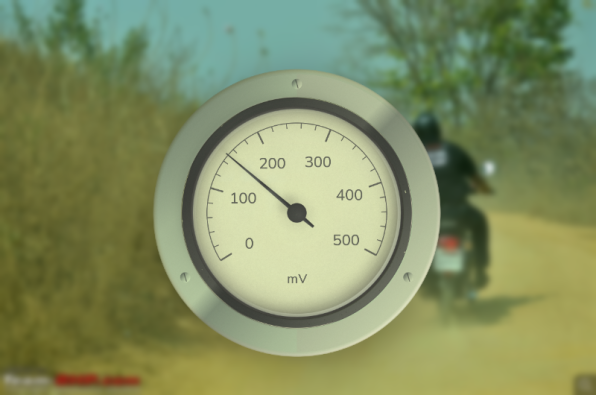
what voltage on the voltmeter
150 mV
